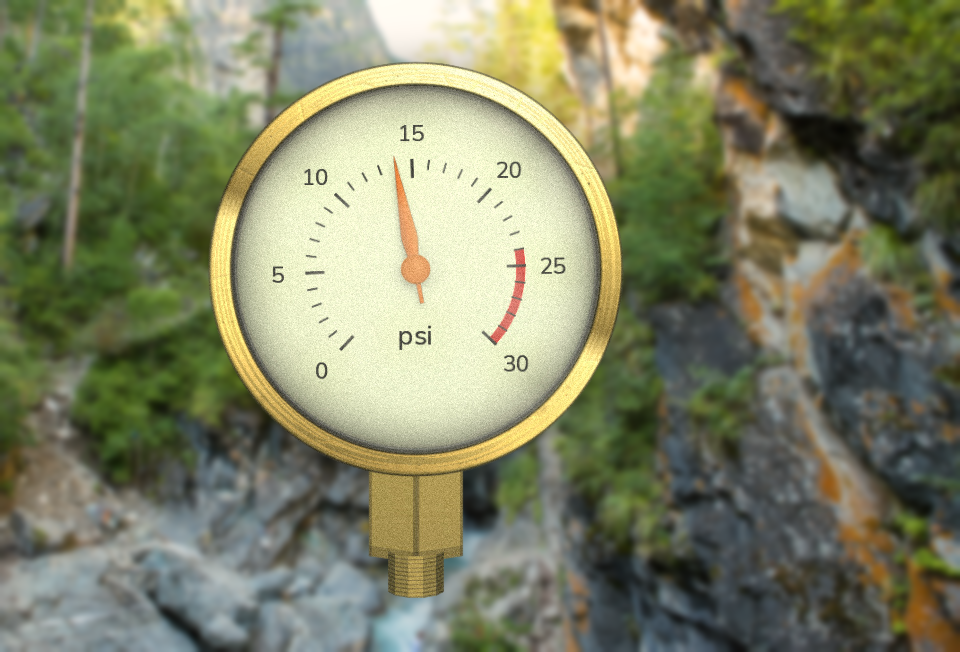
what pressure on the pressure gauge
14 psi
